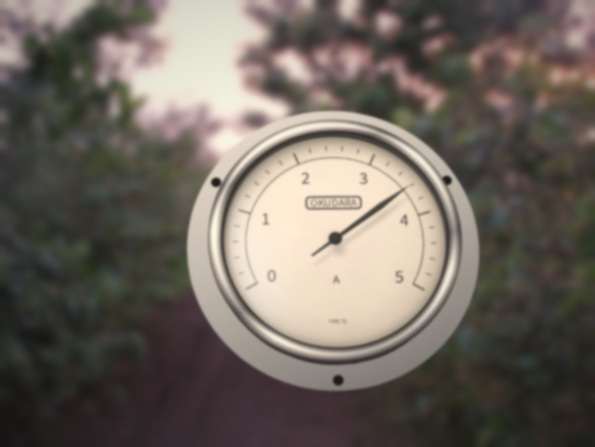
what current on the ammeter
3.6 A
